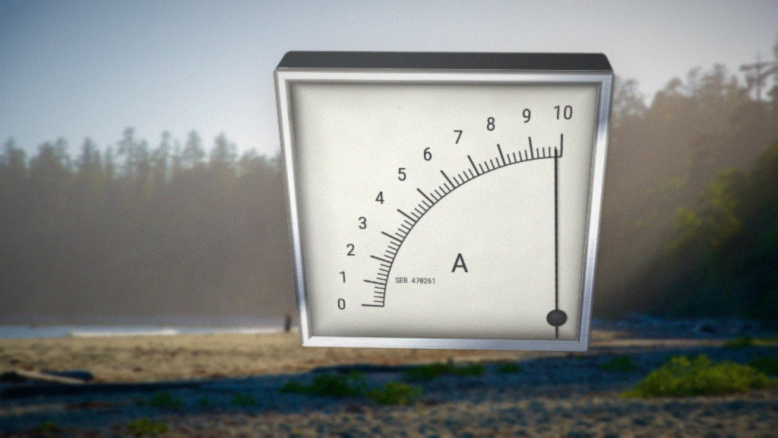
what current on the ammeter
9.8 A
